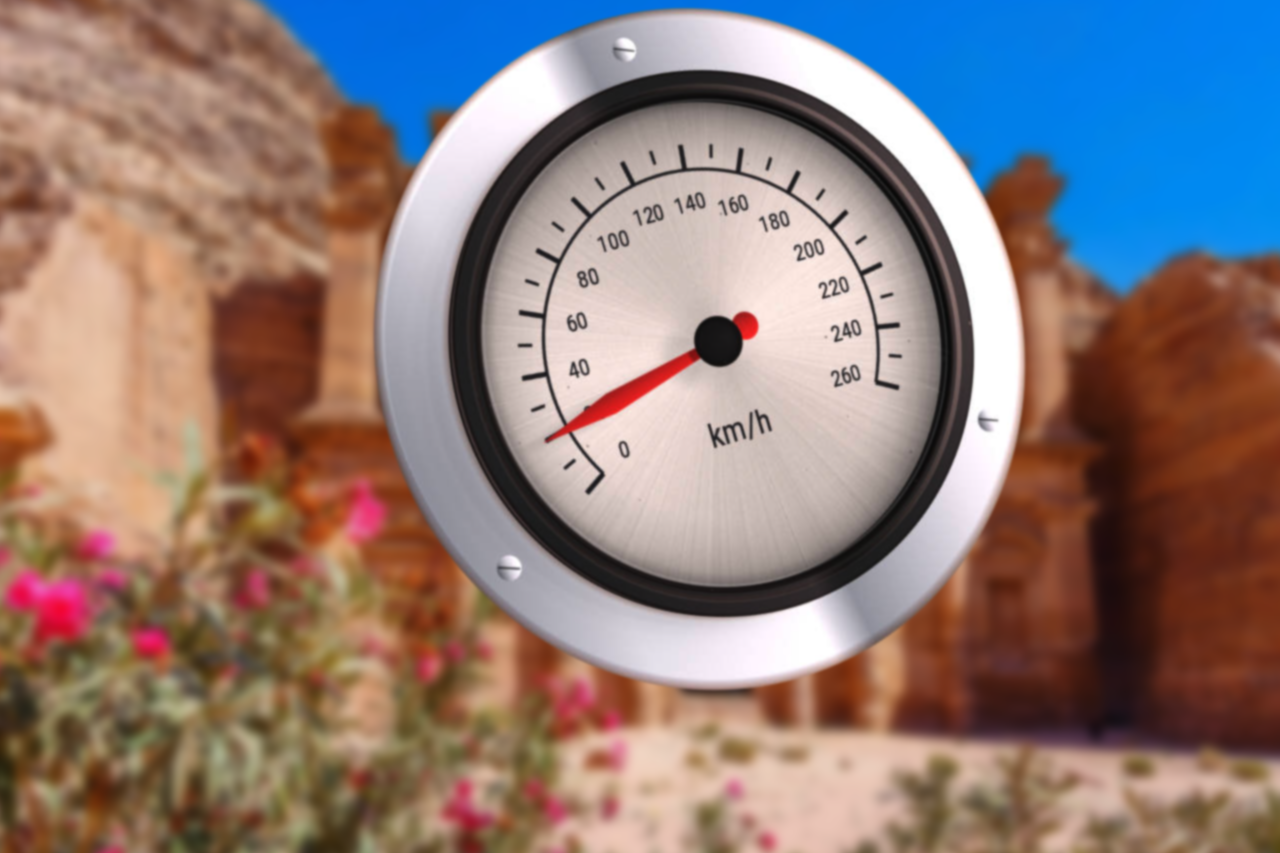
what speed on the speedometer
20 km/h
